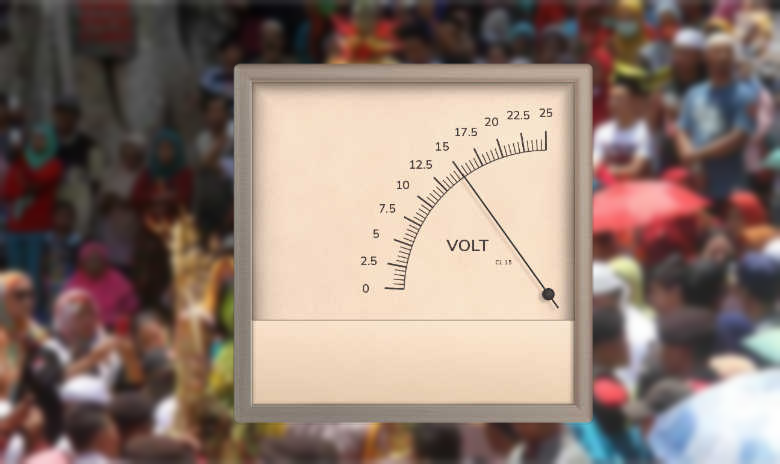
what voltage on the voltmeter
15 V
